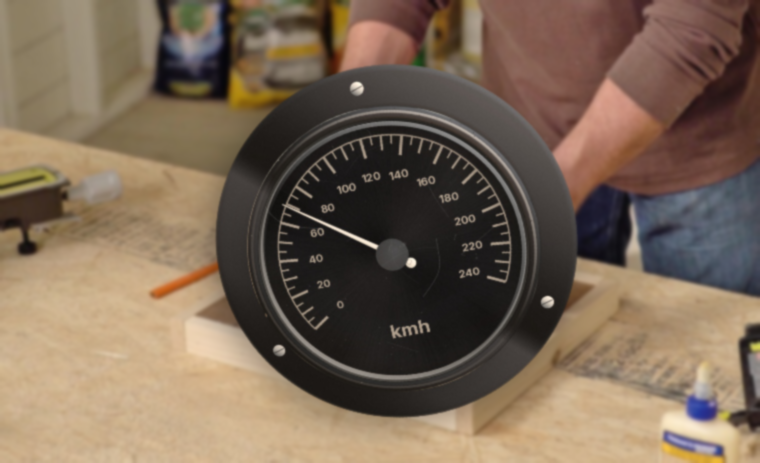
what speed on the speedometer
70 km/h
